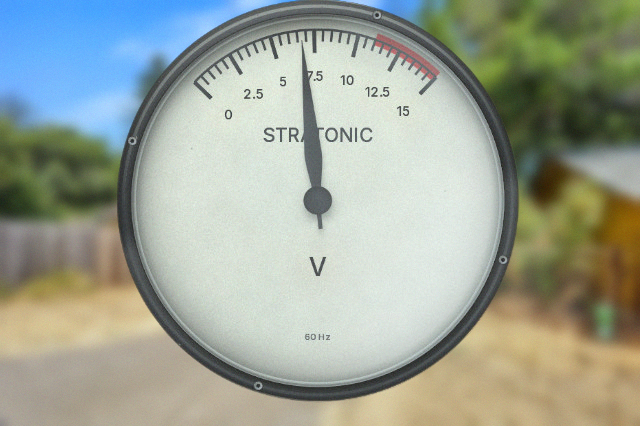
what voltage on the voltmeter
6.75 V
